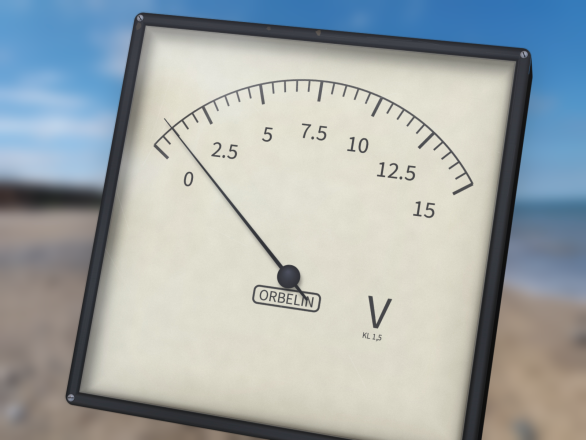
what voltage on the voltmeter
1 V
